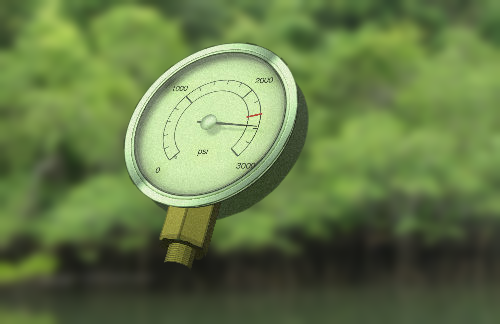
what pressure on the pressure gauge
2600 psi
